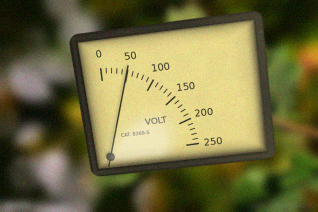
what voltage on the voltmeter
50 V
